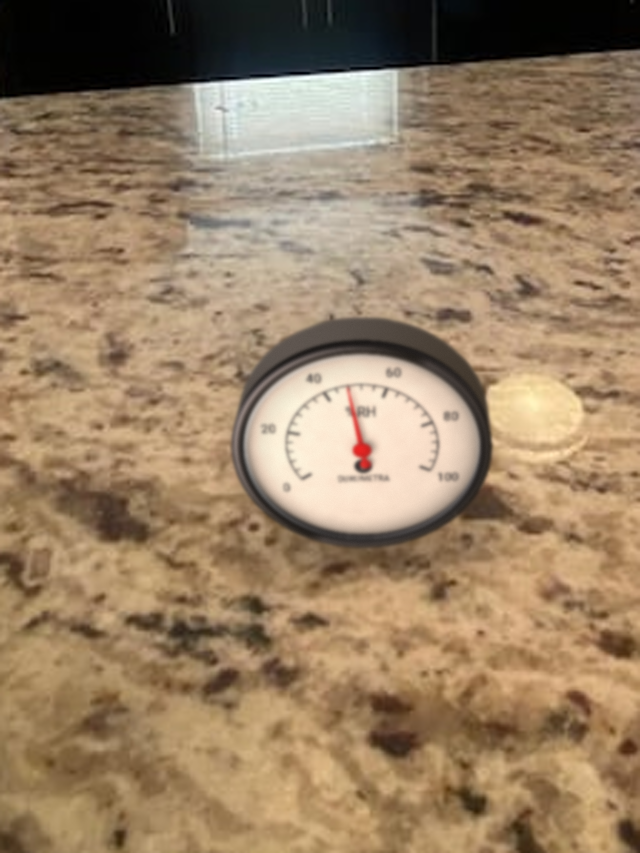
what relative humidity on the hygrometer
48 %
